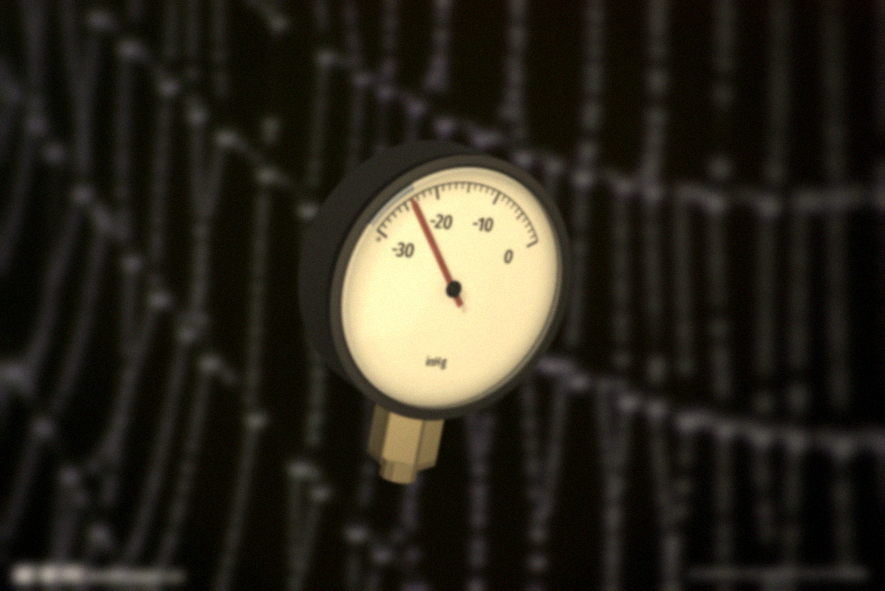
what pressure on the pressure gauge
-24 inHg
